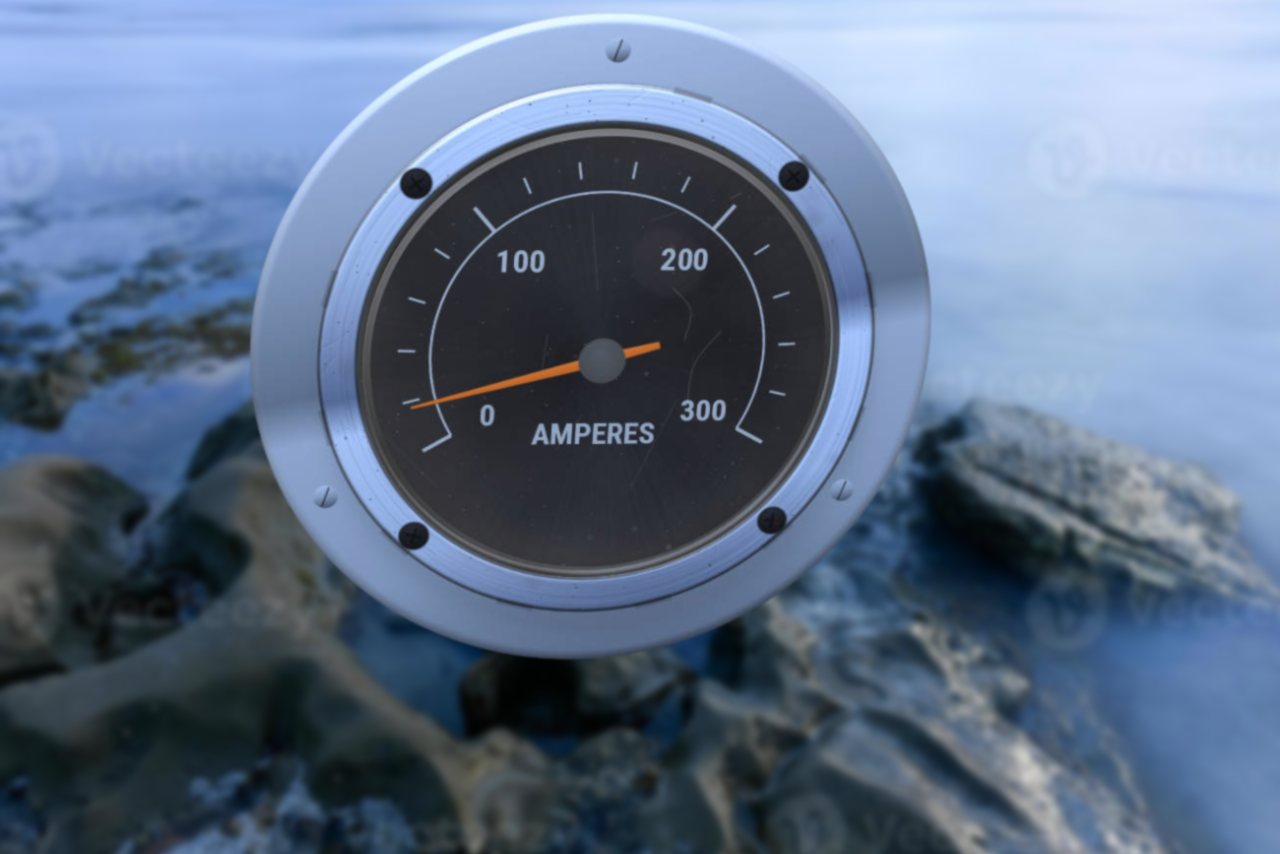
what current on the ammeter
20 A
